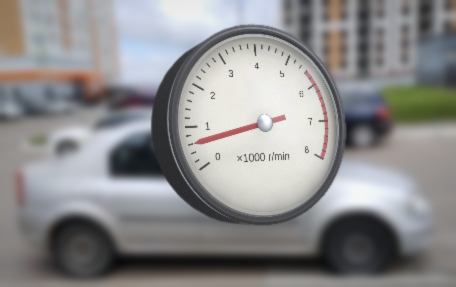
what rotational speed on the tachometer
600 rpm
